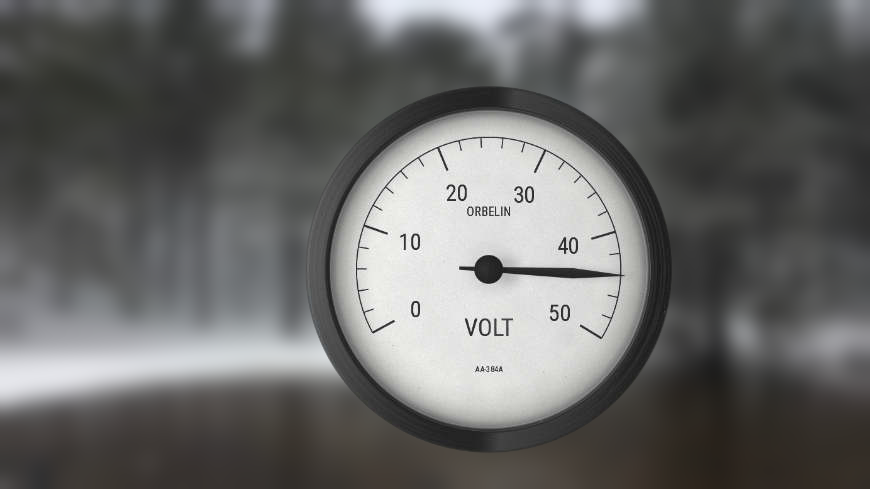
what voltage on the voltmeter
44 V
